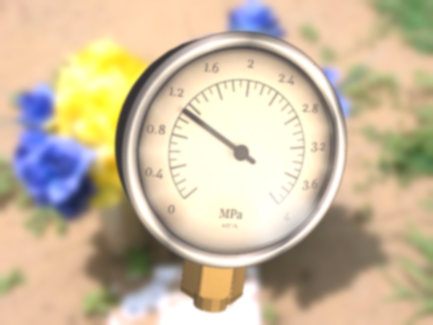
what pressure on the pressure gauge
1.1 MPa
